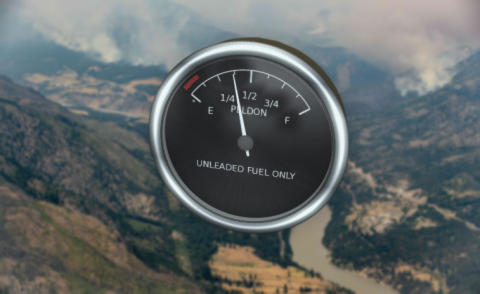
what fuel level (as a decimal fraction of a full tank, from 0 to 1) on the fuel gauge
0.375
